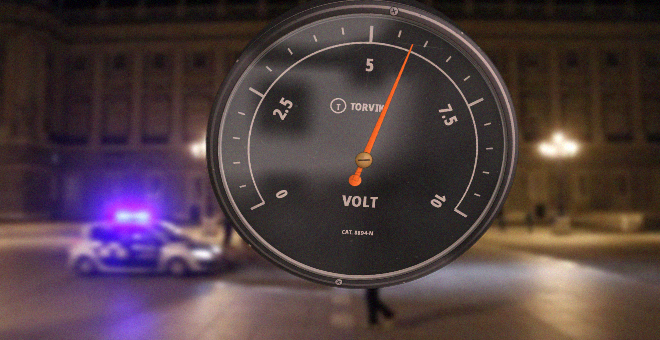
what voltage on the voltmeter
5.75 V
